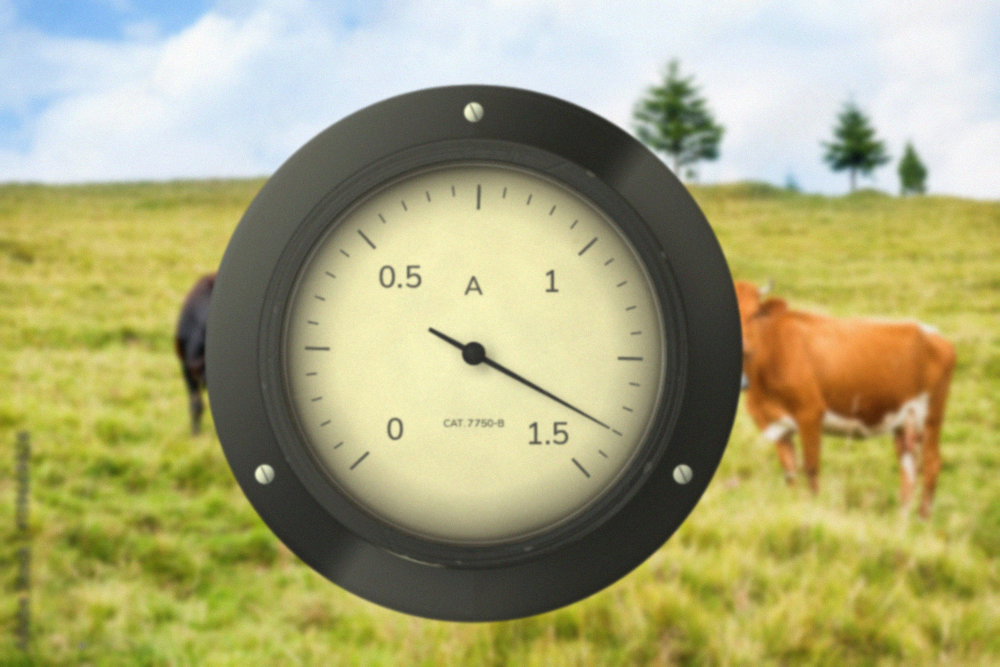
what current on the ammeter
1.4 A
